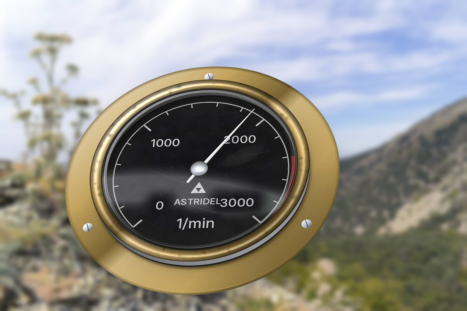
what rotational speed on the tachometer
1900 rpm
